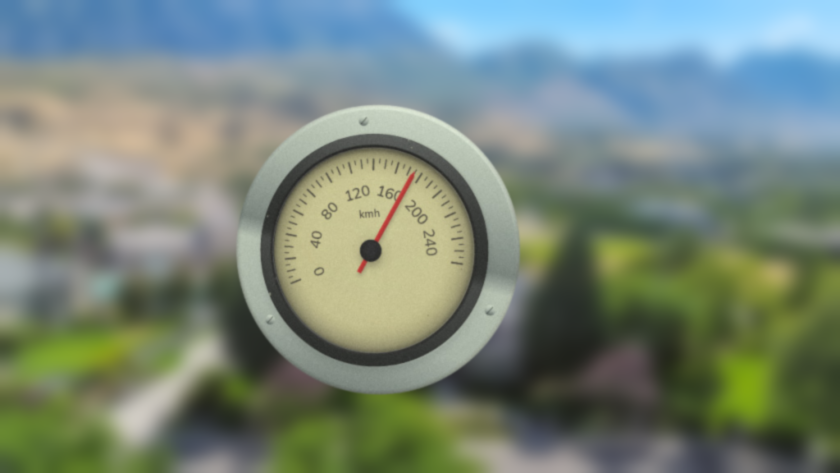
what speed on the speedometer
175 km/h
